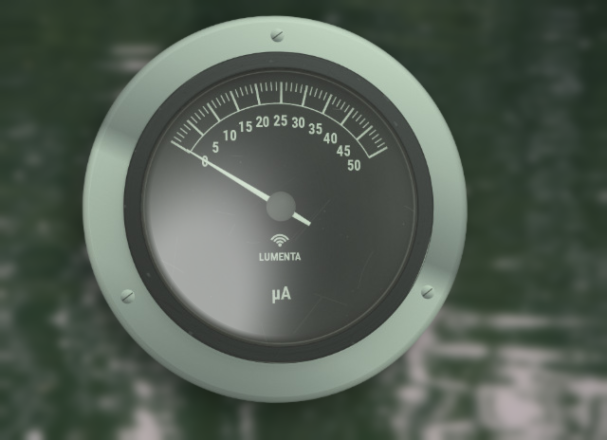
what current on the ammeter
0 µA
